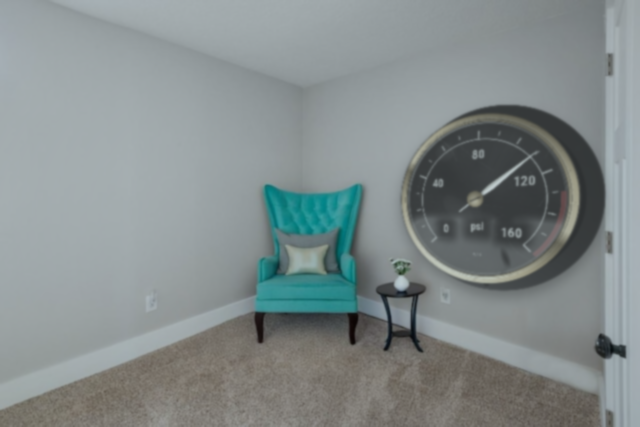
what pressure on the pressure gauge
110 psi
